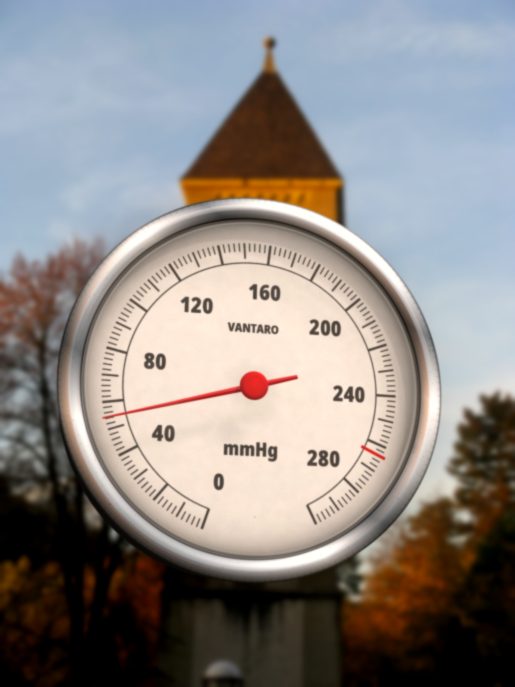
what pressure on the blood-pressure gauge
54 mmHg
